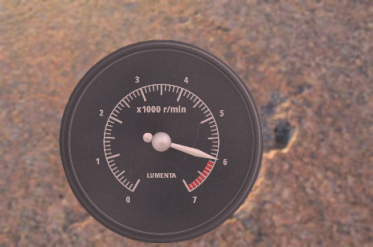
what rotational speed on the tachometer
6000 rpm
